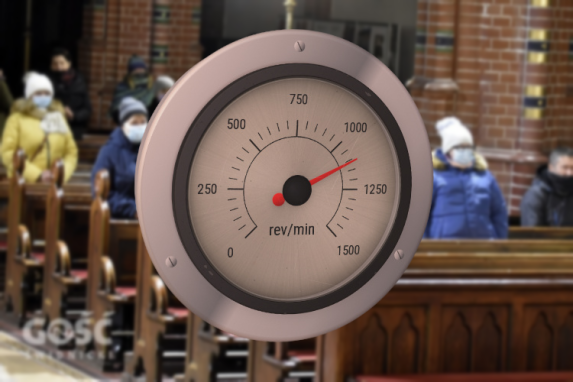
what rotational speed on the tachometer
1100 rpm
